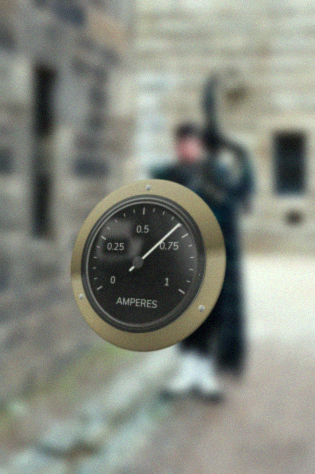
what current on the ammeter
0.7 A
